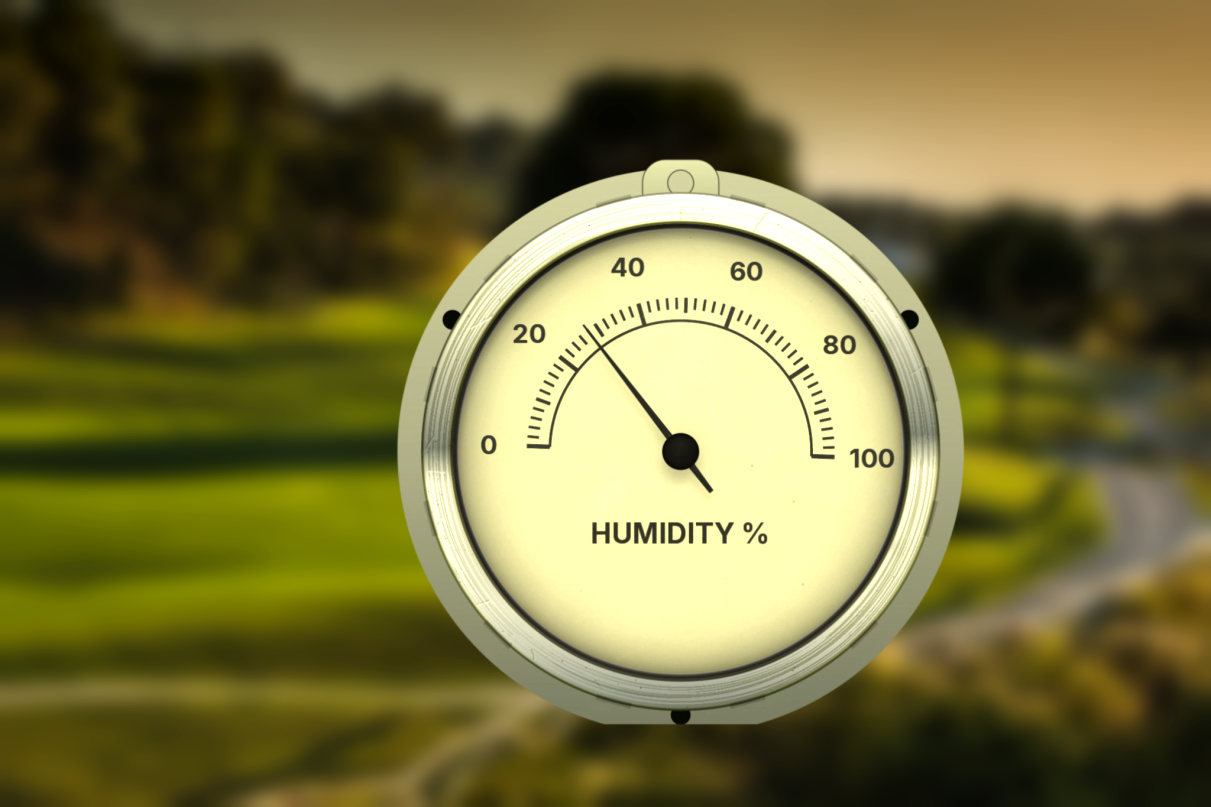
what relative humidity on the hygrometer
28 %
